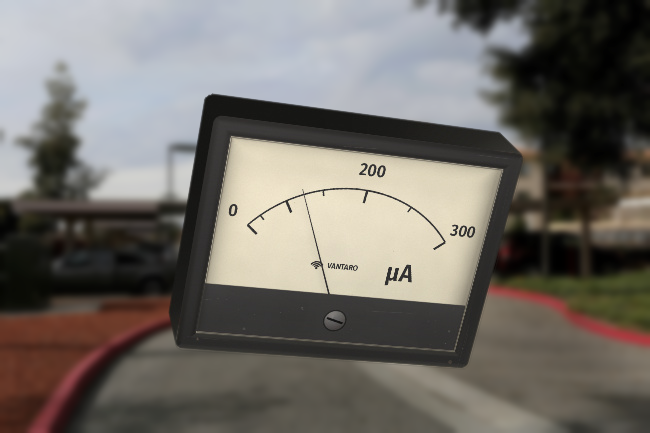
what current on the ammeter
125 µA
